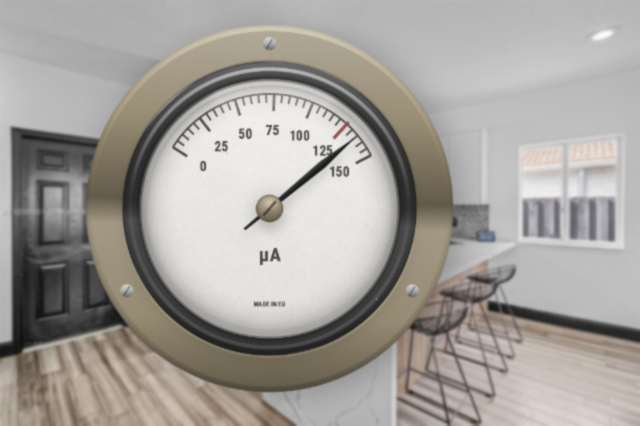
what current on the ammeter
135 µA
